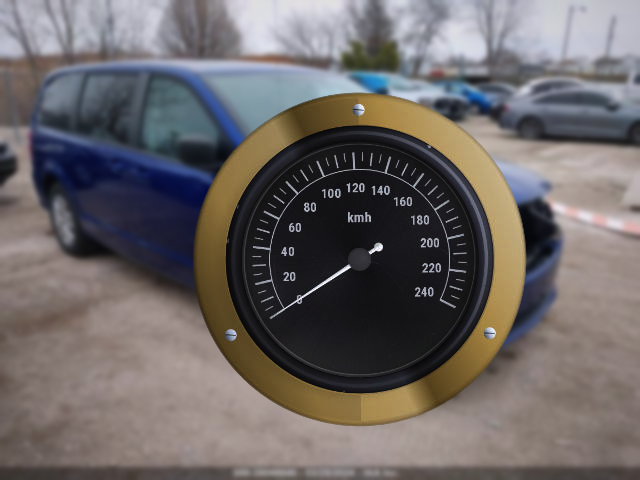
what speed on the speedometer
0 km/h
